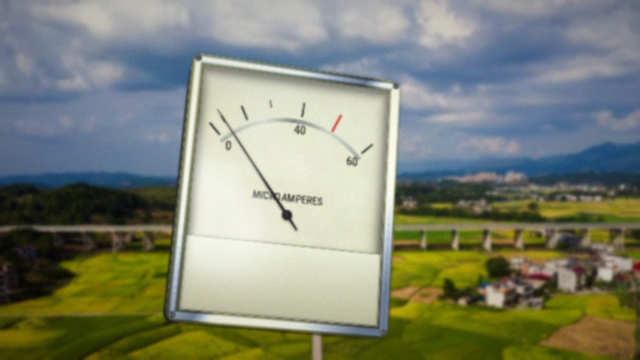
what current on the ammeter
10 µA
